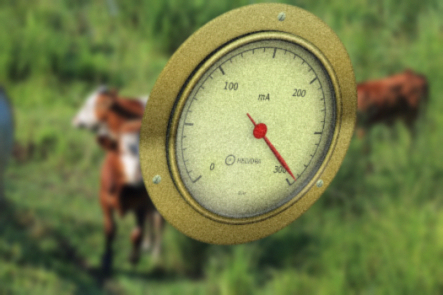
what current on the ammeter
295 mA
